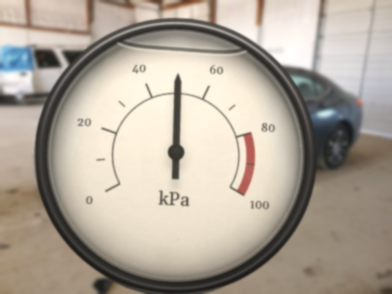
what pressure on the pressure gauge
50 kPa
